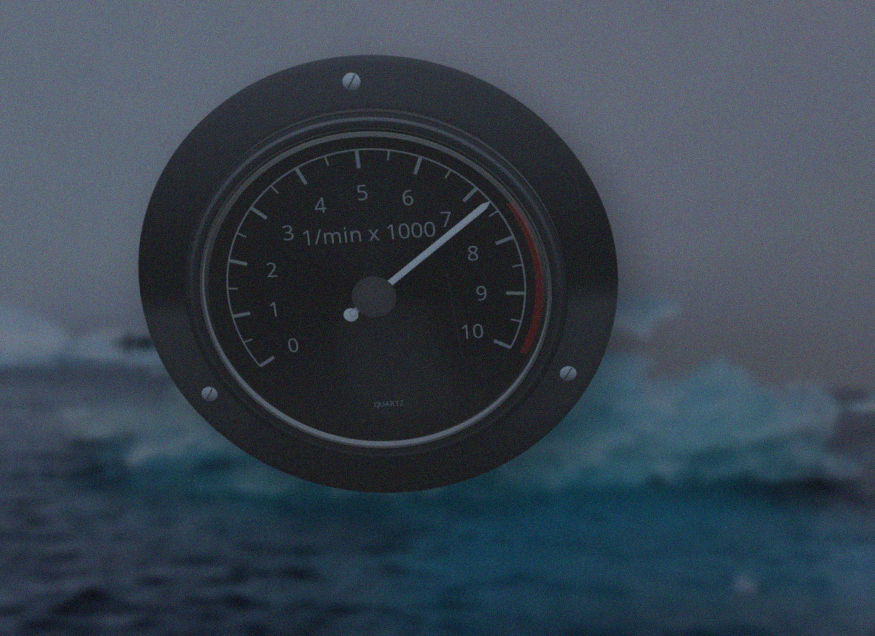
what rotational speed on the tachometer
7250 rpm
